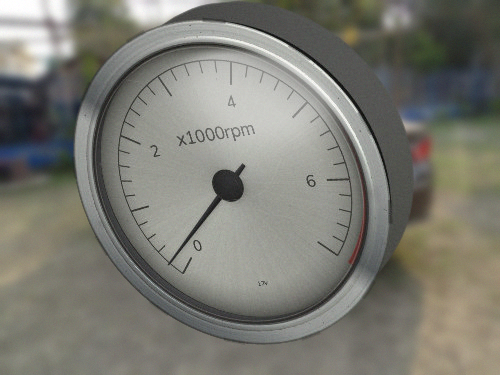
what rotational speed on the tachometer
200 rpm
